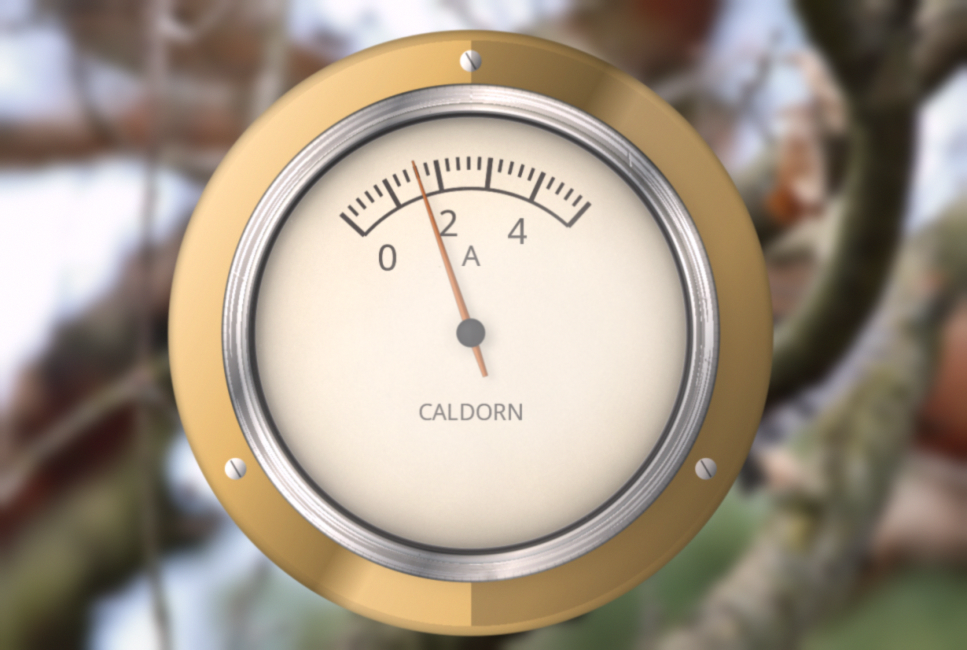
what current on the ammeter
1.6 A
